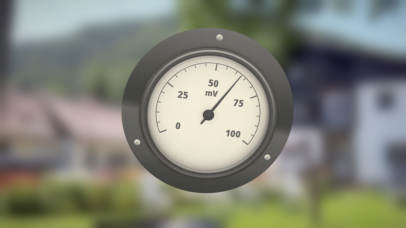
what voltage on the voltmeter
62.5 mV
